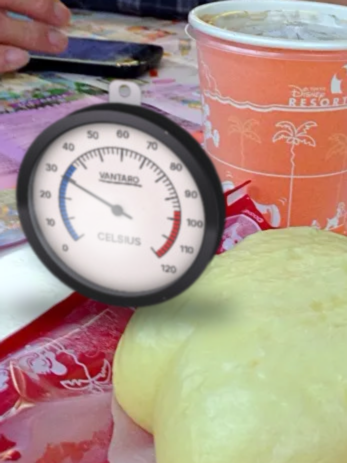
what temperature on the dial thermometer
30 °C
